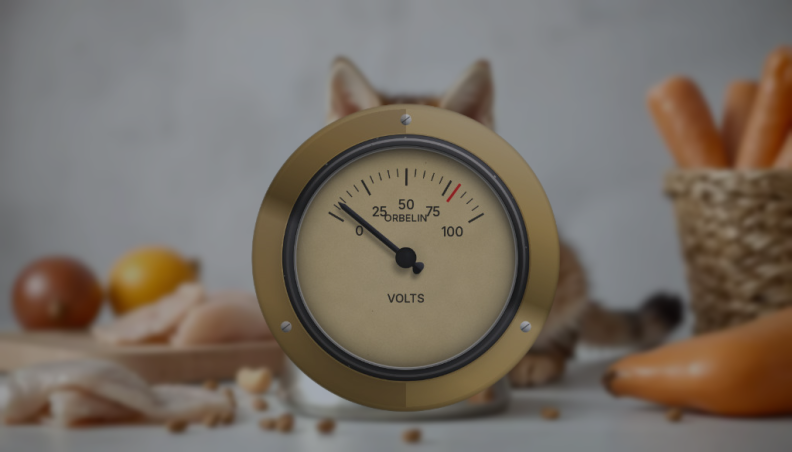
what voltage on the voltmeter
7.5 V
